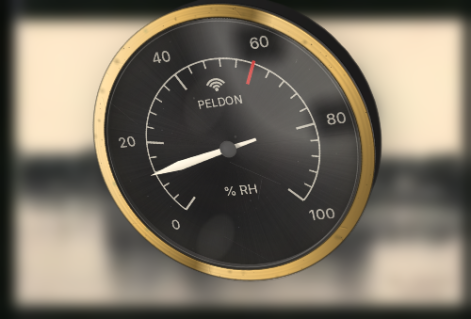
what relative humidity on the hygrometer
12 %
